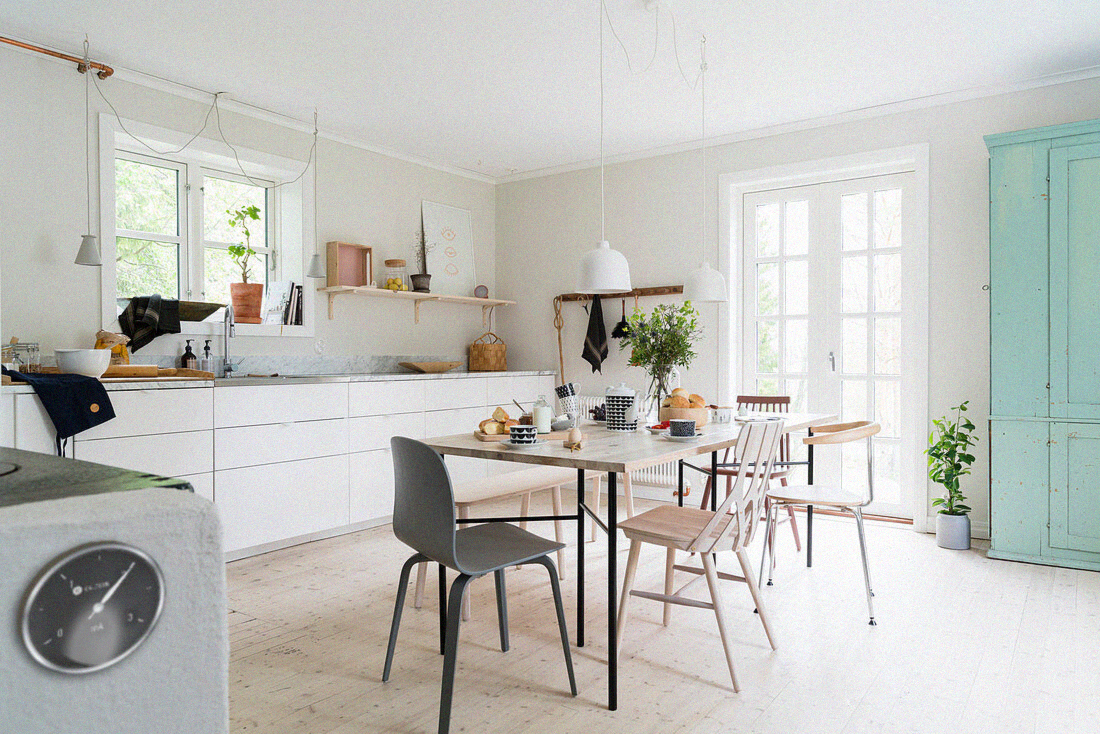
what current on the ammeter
2 mA
